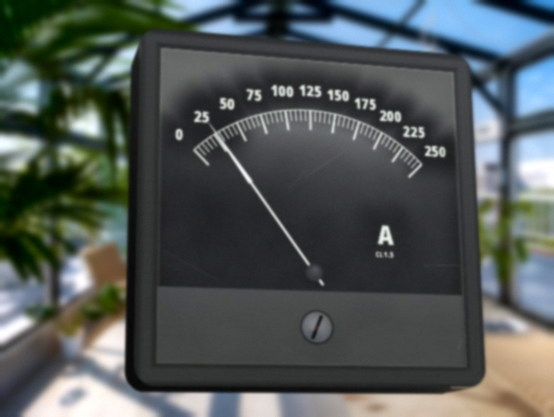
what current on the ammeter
25 A
